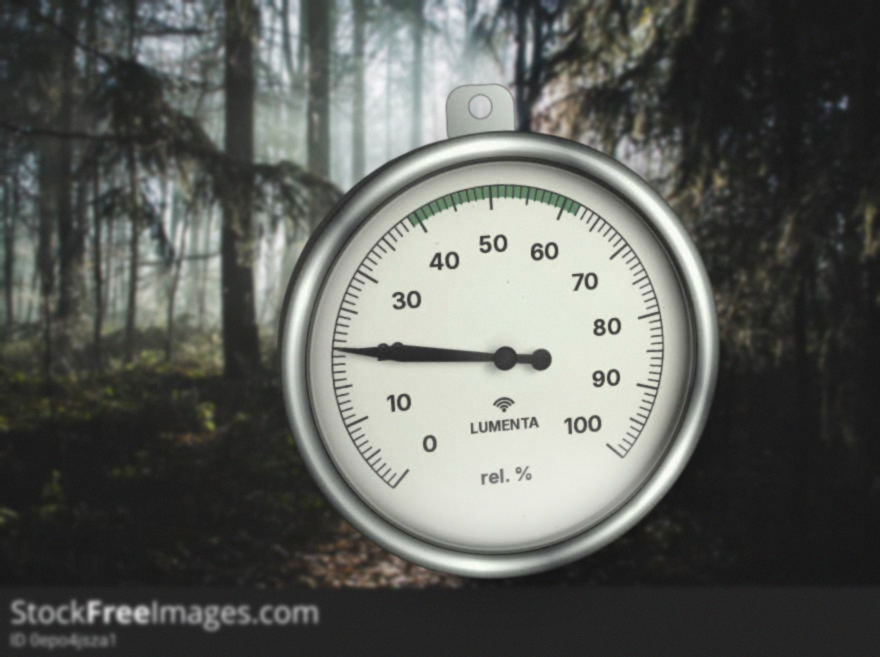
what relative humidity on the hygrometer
20 %
